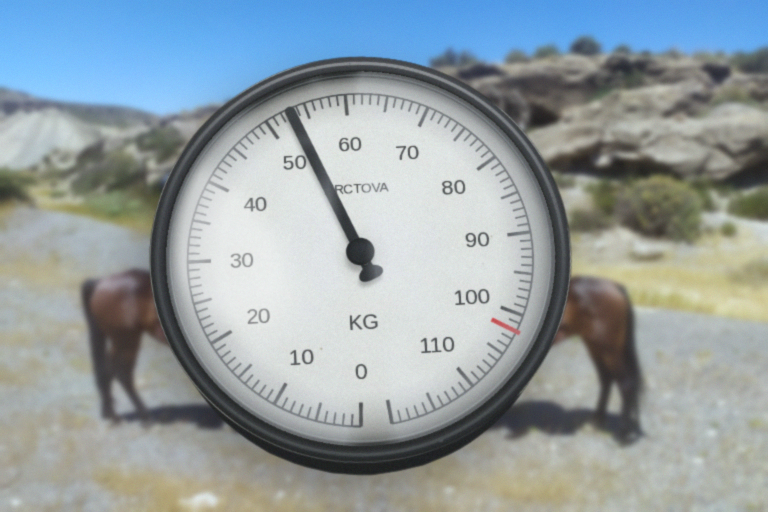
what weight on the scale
53 kg
